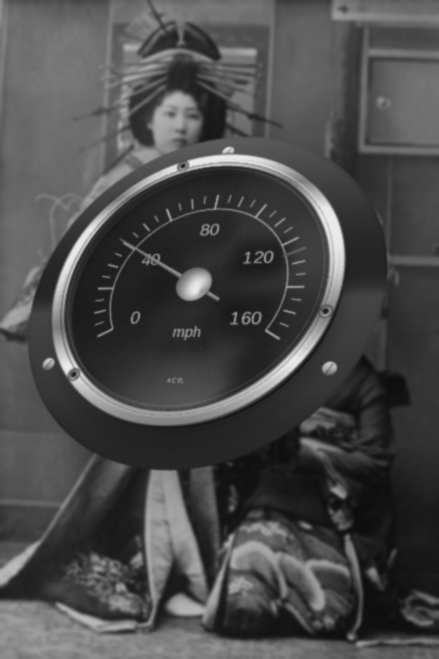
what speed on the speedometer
40 mph
